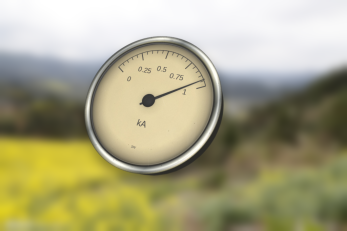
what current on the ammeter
0.95 kA
